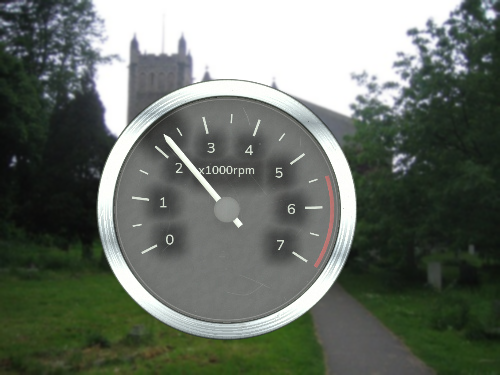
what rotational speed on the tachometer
2250 rpm
